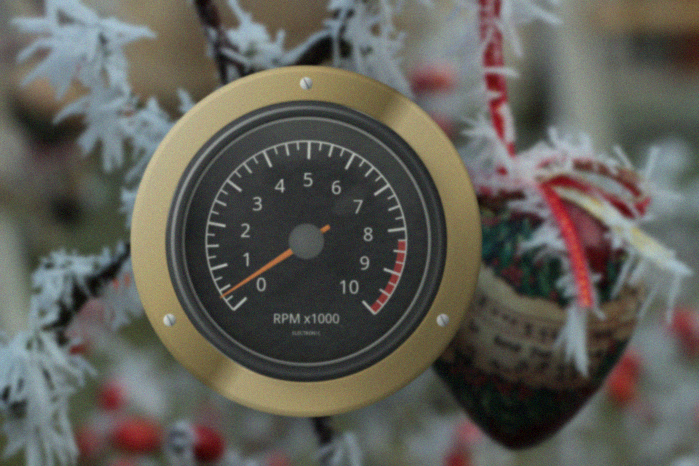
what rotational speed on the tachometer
375 rpm
